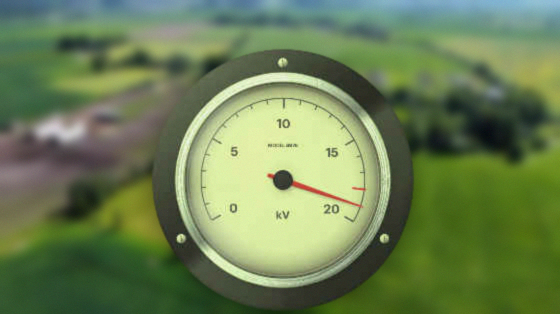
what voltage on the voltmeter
19 kV
